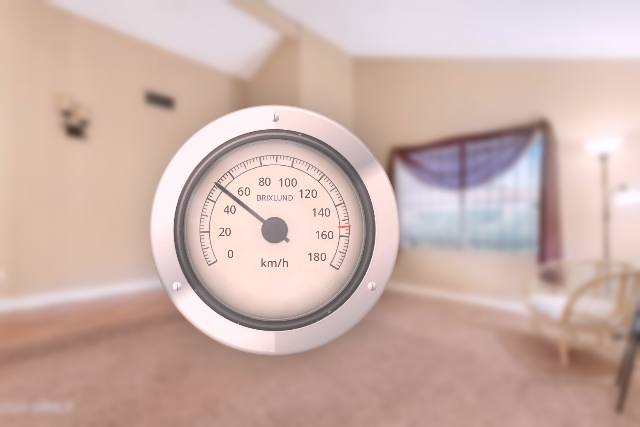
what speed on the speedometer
50 km/h
